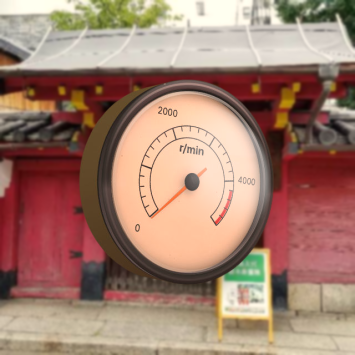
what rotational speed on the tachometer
0 rpm
